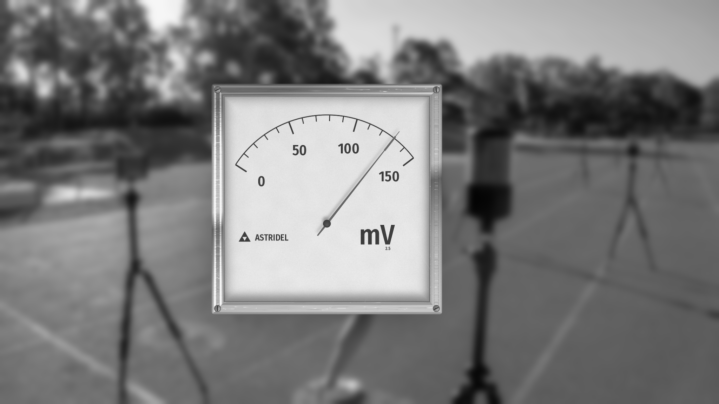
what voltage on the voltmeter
130 mV
